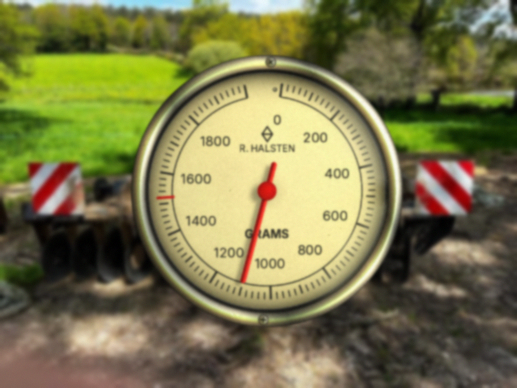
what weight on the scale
1100 g
